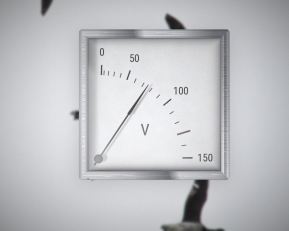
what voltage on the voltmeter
75 V
